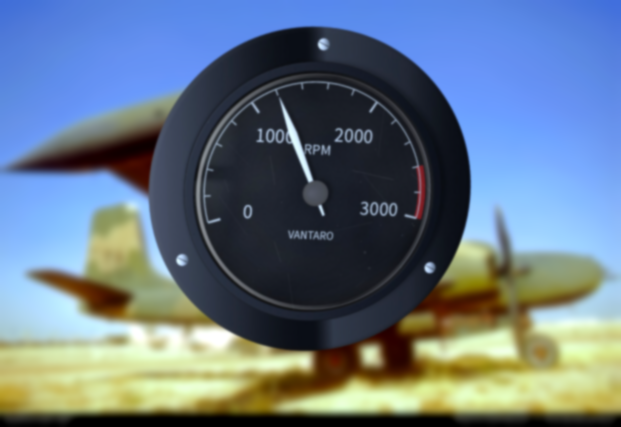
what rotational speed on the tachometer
1200 rpm
